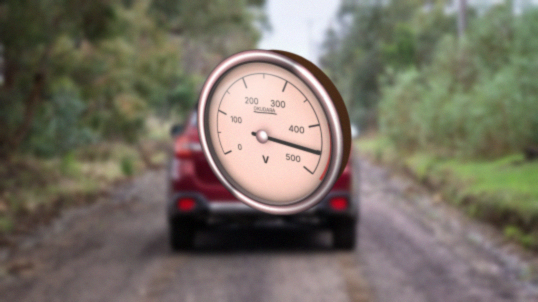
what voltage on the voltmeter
450 V
